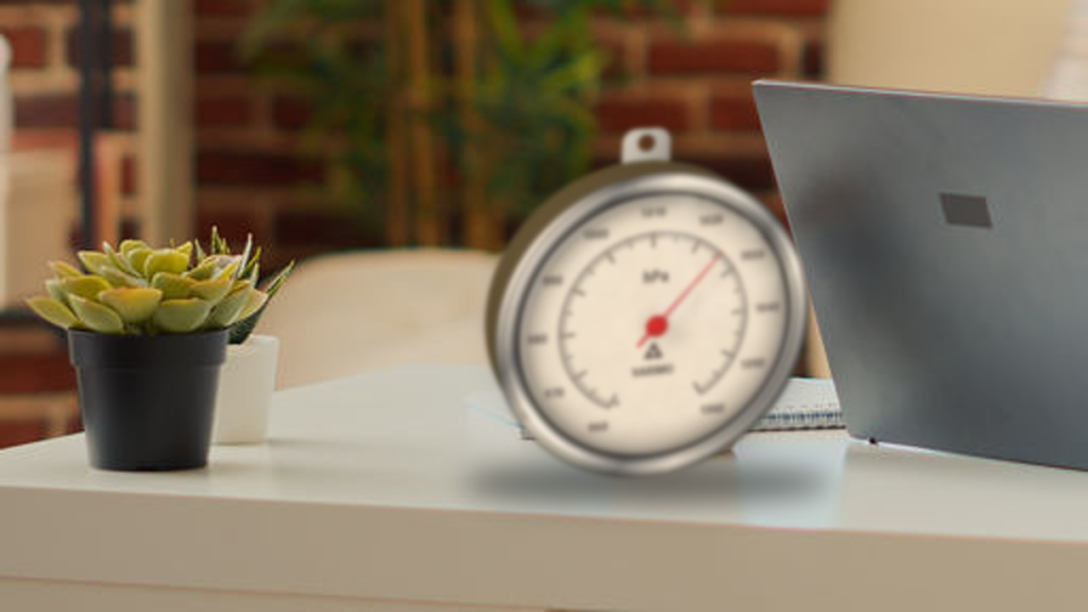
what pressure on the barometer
1025 hPa
